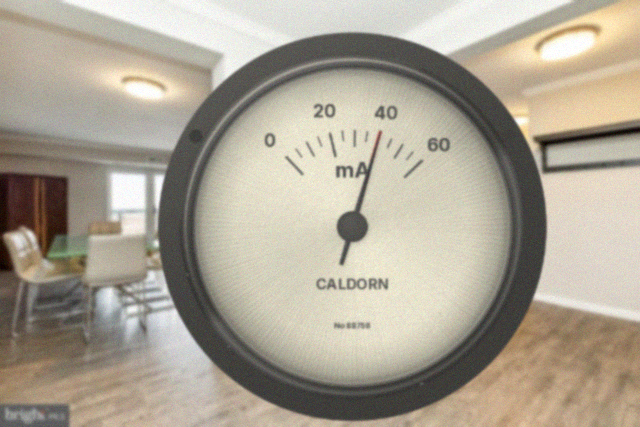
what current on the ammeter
40 mA
